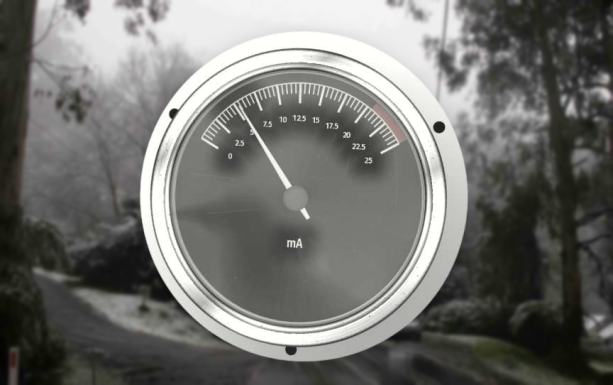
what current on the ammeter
5.5 mA
